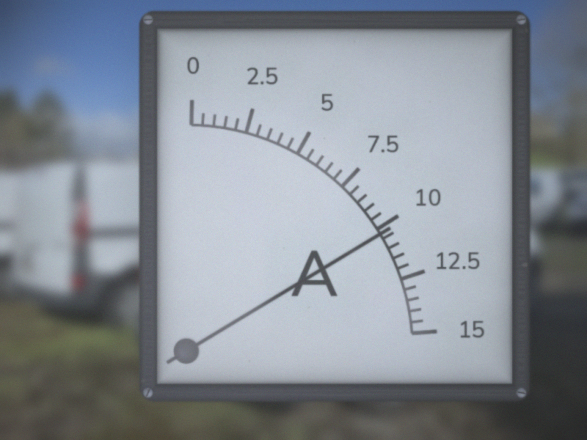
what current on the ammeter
10.25 A
